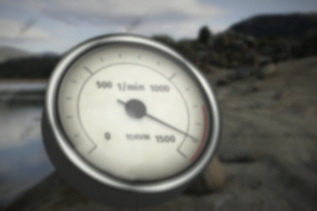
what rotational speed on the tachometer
1400 rpm
